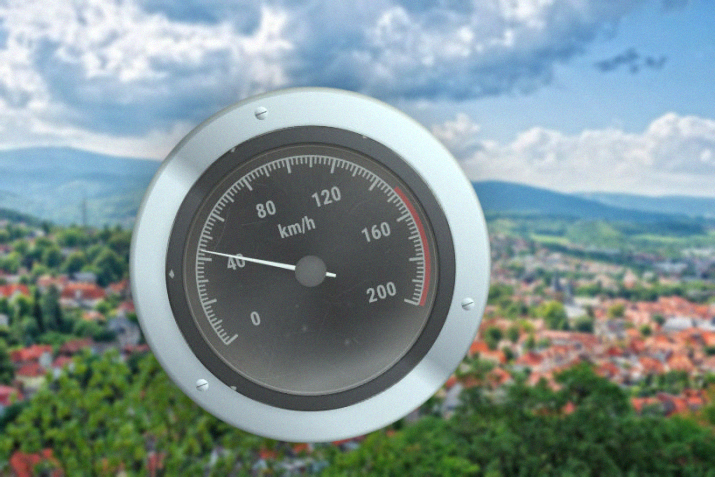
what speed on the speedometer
44 km/h
